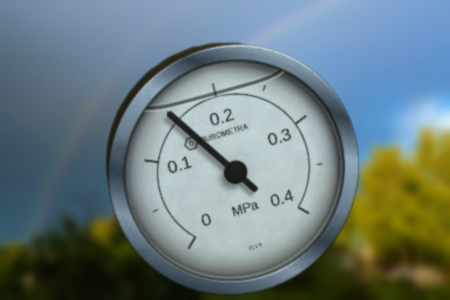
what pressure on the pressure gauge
0.15 MPa
